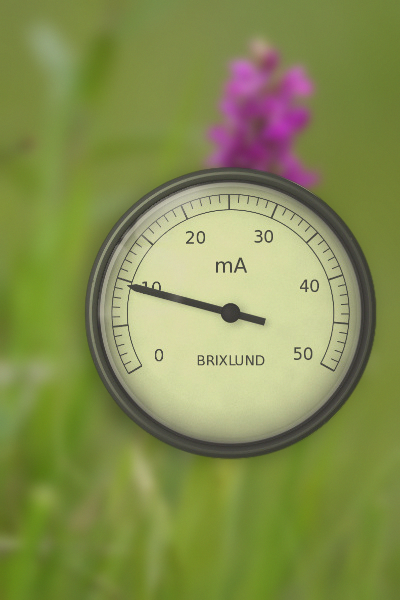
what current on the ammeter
9.5 mA
